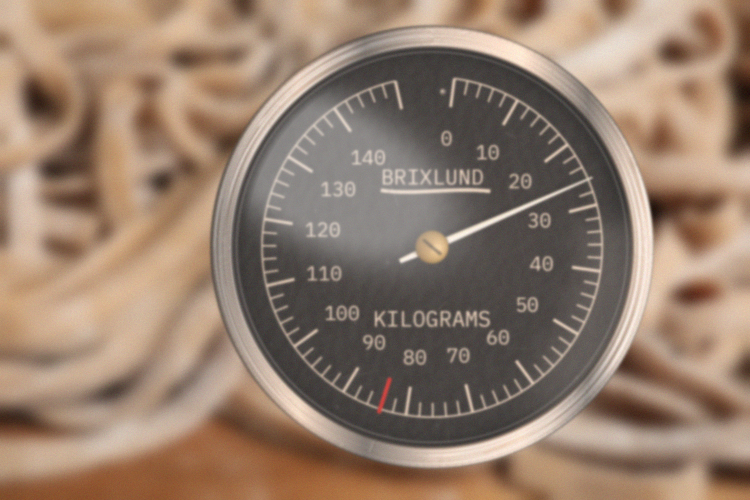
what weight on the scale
26 kg
